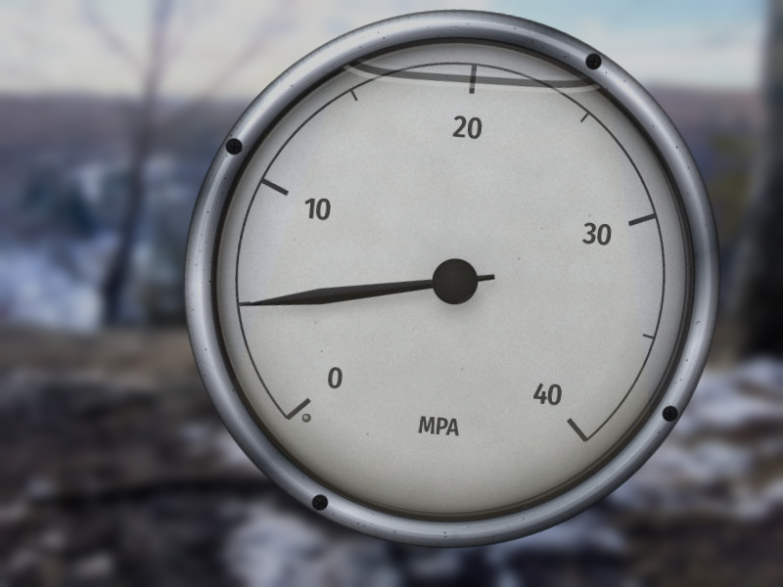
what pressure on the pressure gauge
5 MPa
